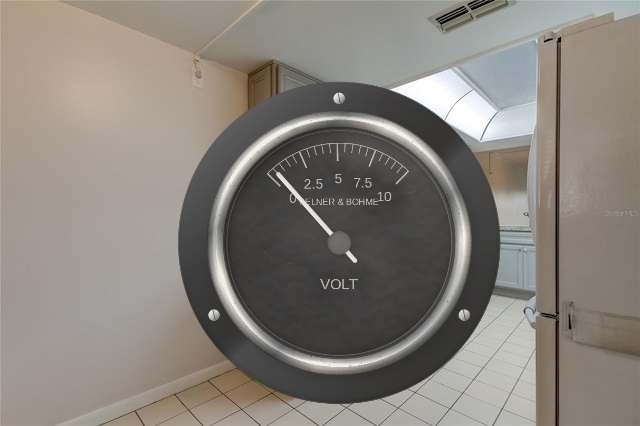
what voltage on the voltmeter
0.5 V
